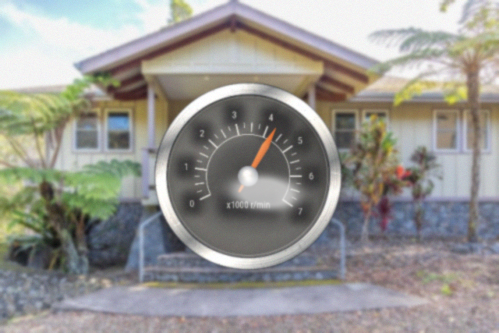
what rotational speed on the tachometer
4250 rpm
